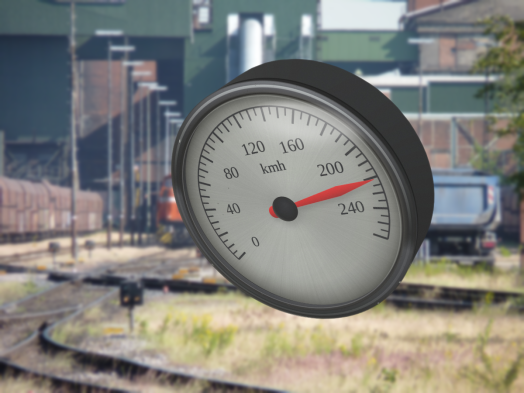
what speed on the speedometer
220 km/h
